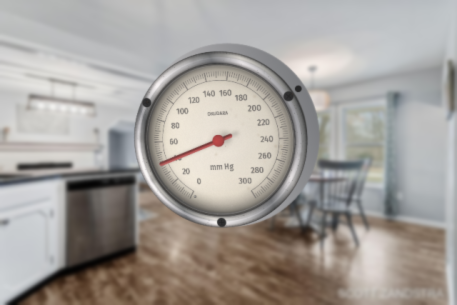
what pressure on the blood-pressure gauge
40 mmHg
